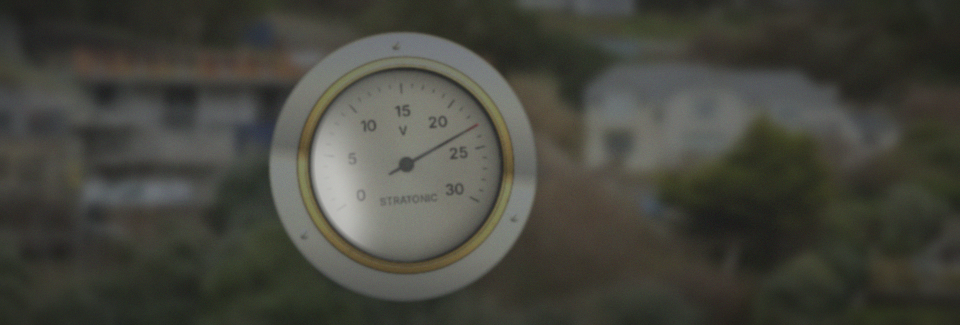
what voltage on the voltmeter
23 V
